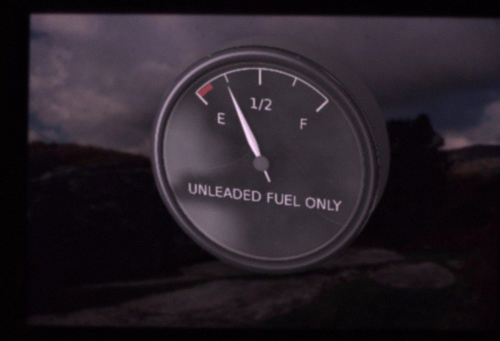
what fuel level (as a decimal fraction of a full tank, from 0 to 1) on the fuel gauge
0.25
